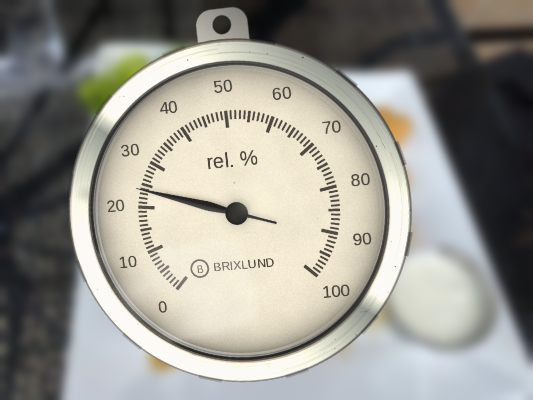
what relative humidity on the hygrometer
24 %
